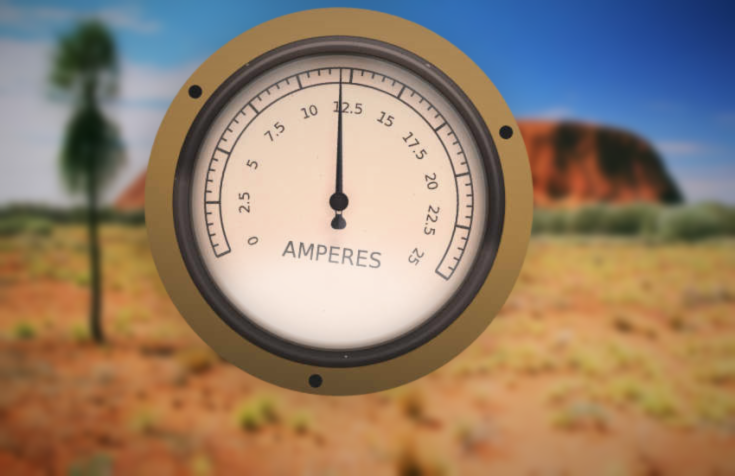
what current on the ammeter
12 A
